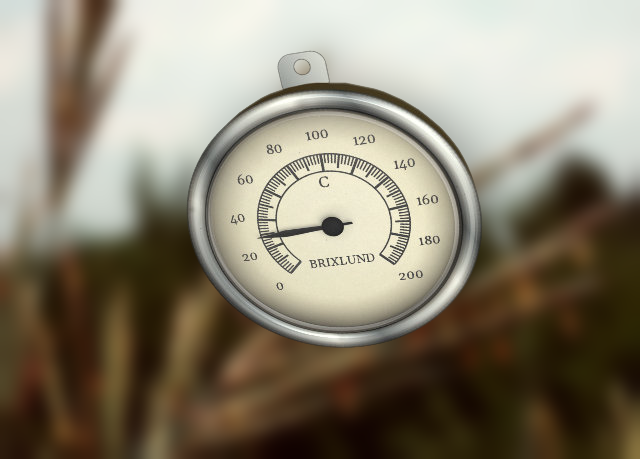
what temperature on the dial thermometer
30 °C
